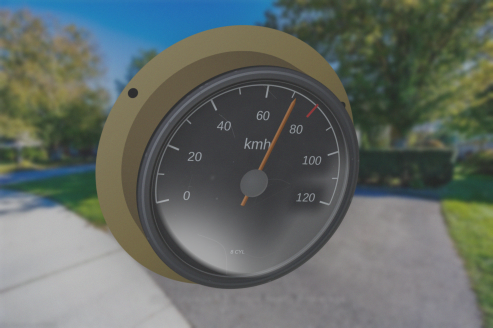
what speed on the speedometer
70 km/h
